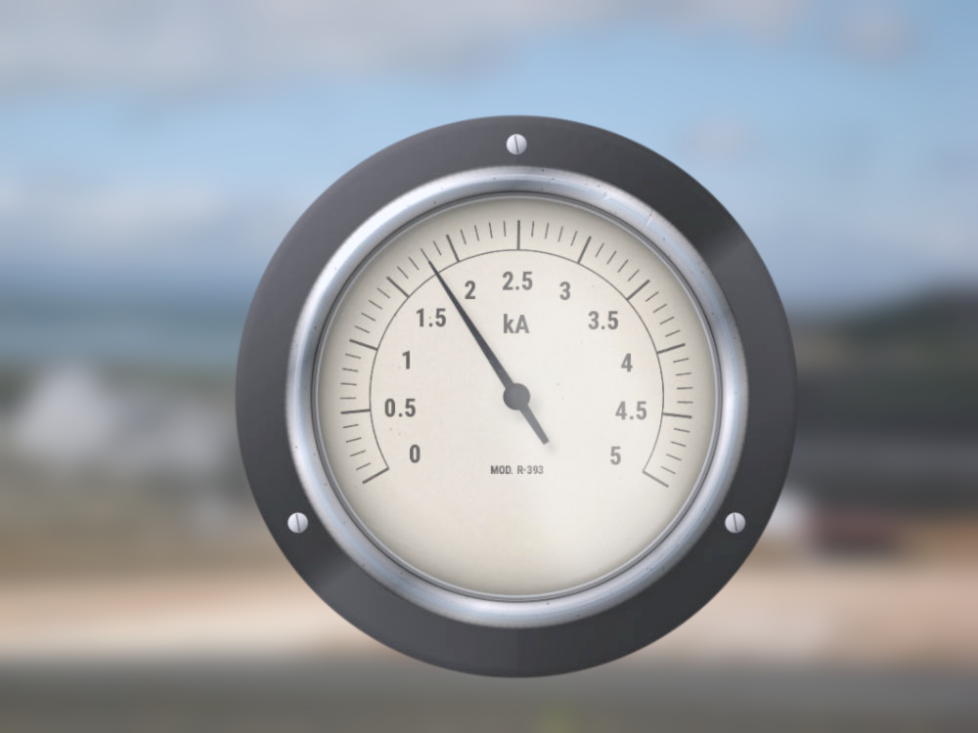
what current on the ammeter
1.8 kA
